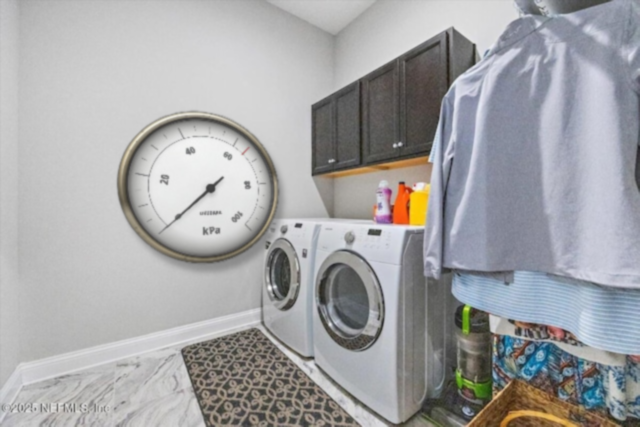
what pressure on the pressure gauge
0 kPa
